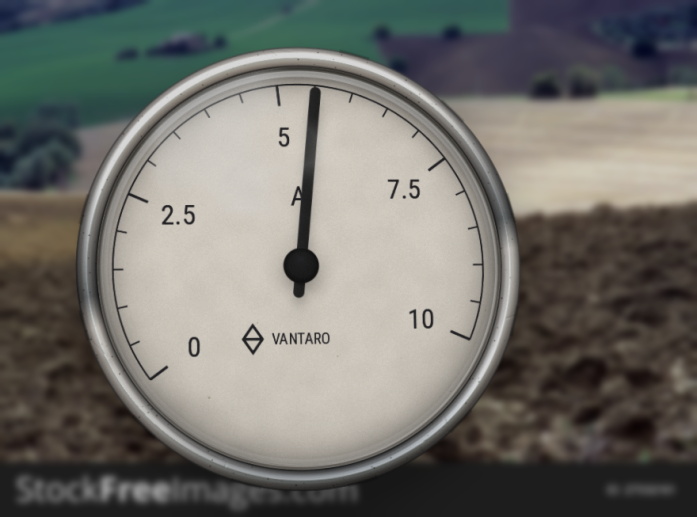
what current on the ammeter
5.5 A
